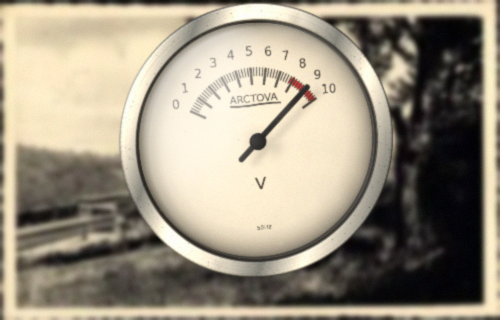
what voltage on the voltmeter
9 V
